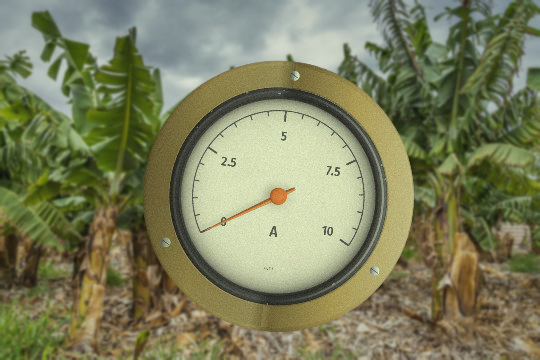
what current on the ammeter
0 A
